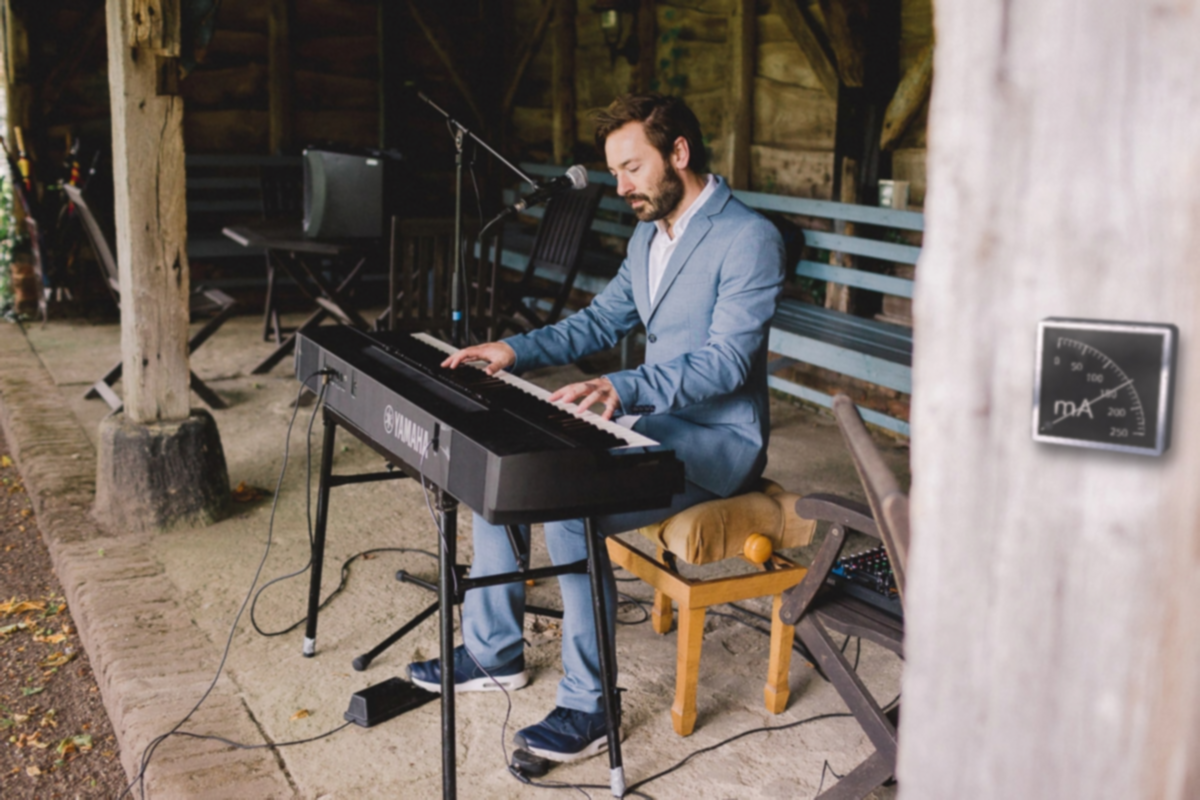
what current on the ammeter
150 mA
